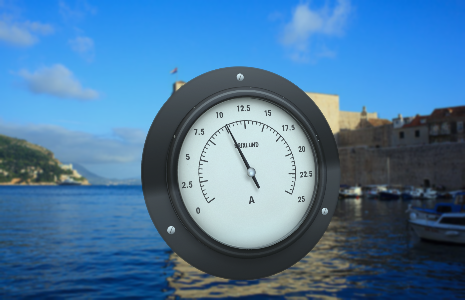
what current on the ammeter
10 A
